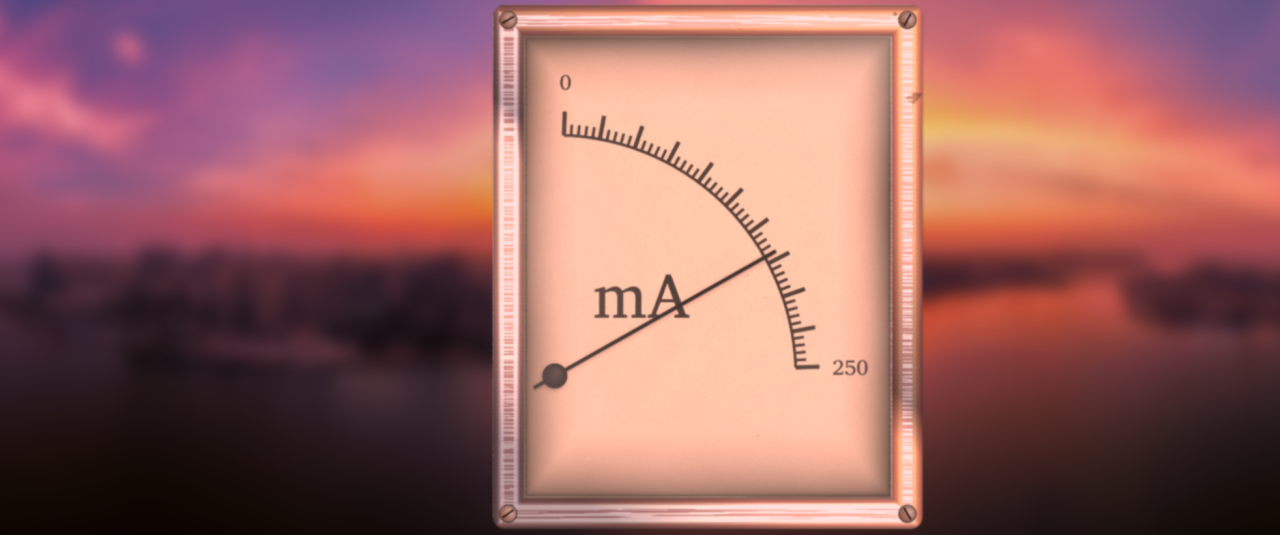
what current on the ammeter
170 mA
